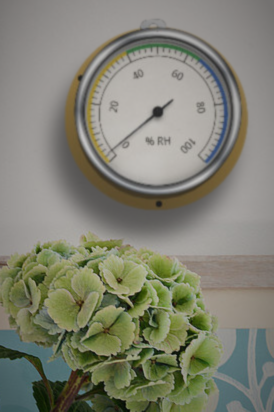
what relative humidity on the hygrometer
2 %
